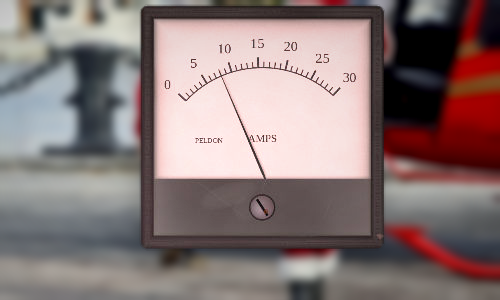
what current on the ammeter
8 A
